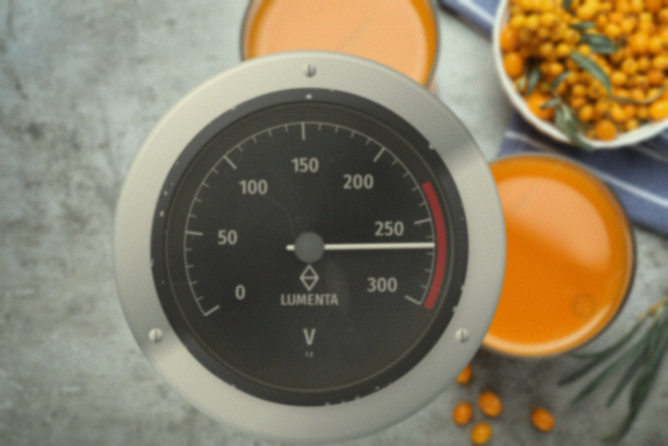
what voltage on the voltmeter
265 V
